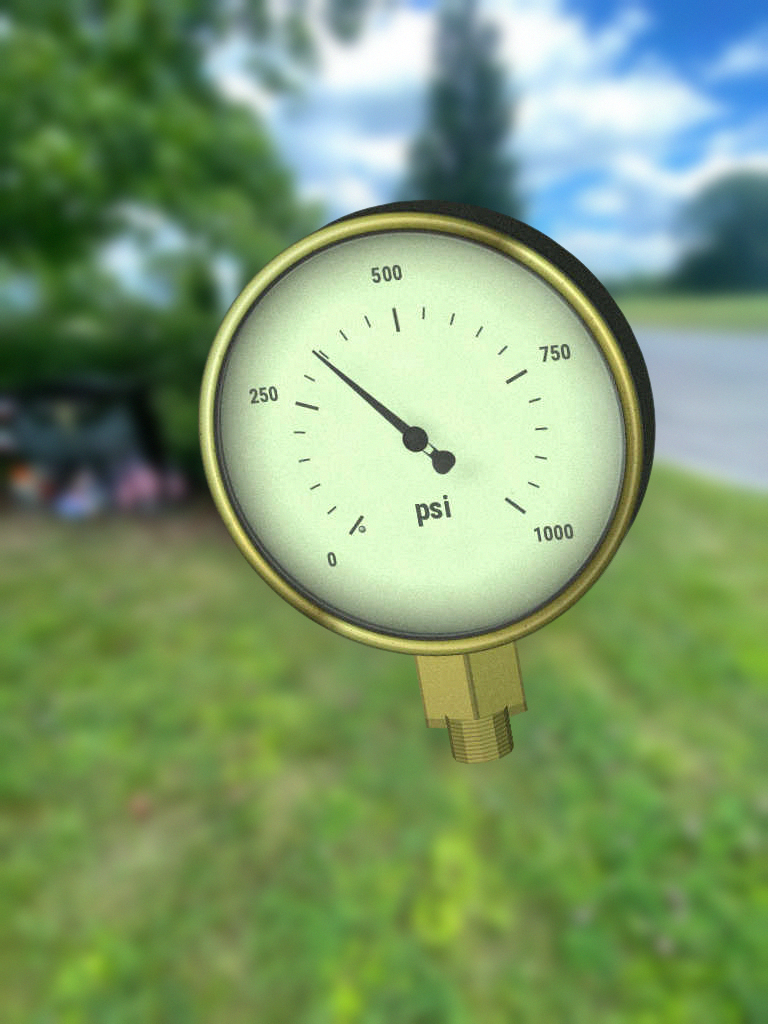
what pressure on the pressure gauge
350 psi
